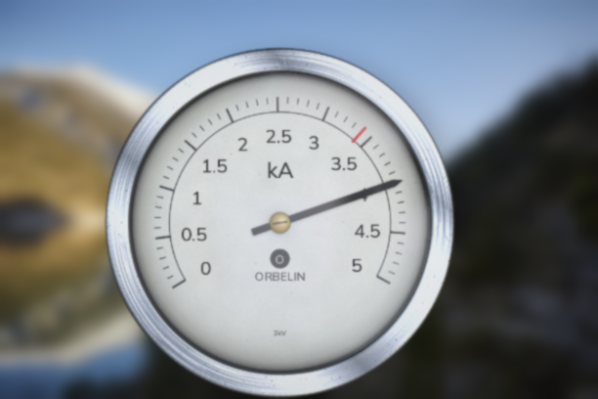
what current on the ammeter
4 kA
